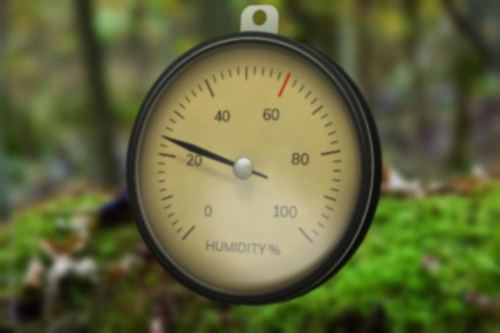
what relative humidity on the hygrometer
24 %
